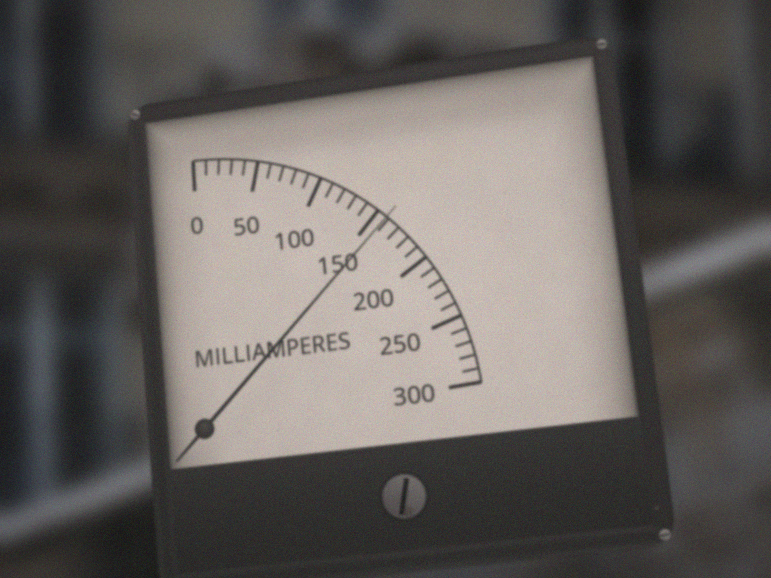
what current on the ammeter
160 mA
